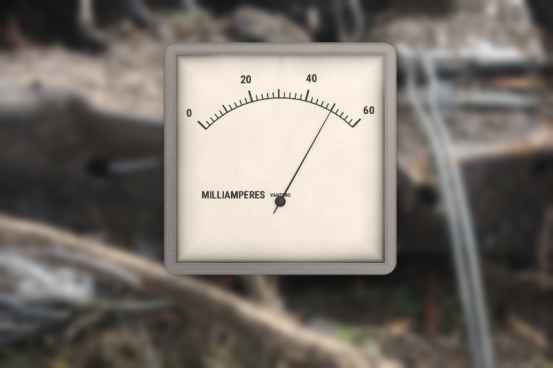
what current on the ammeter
50 mA
